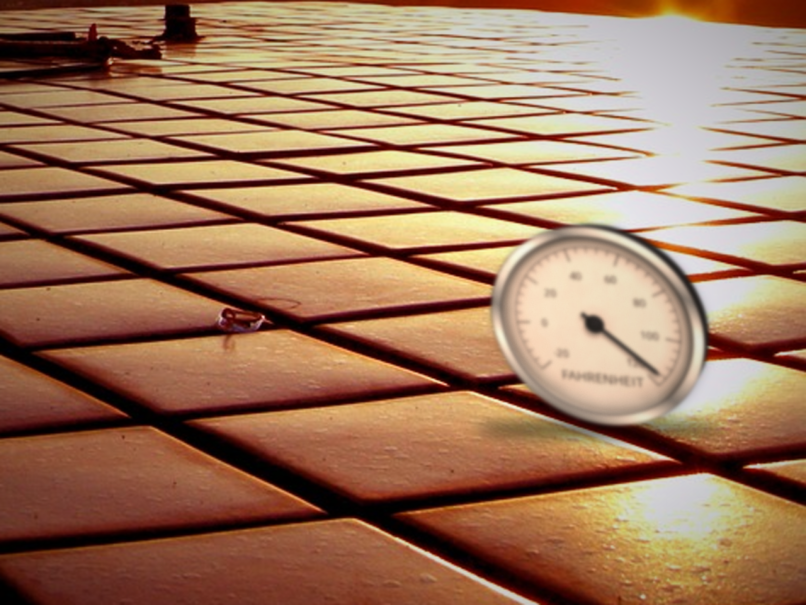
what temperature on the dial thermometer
116 °F
